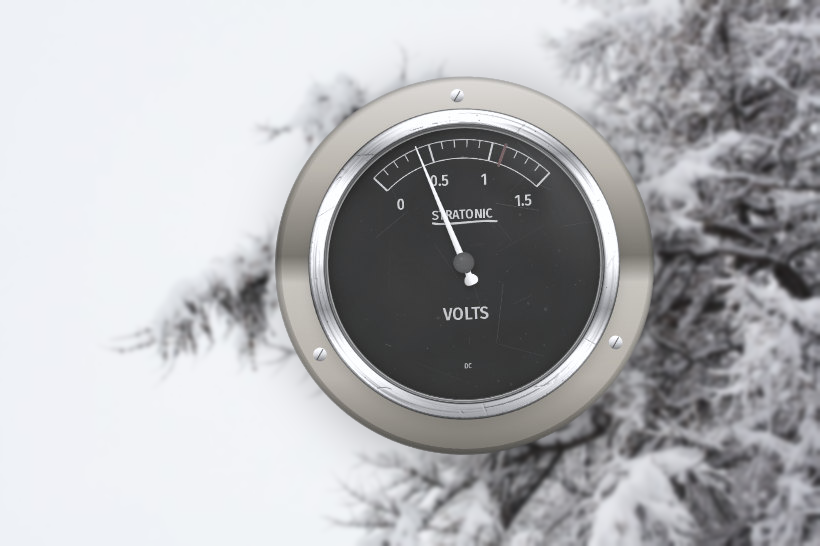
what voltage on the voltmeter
0.4 V
